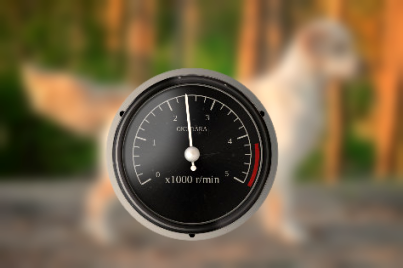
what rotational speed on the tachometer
2400 rpm
